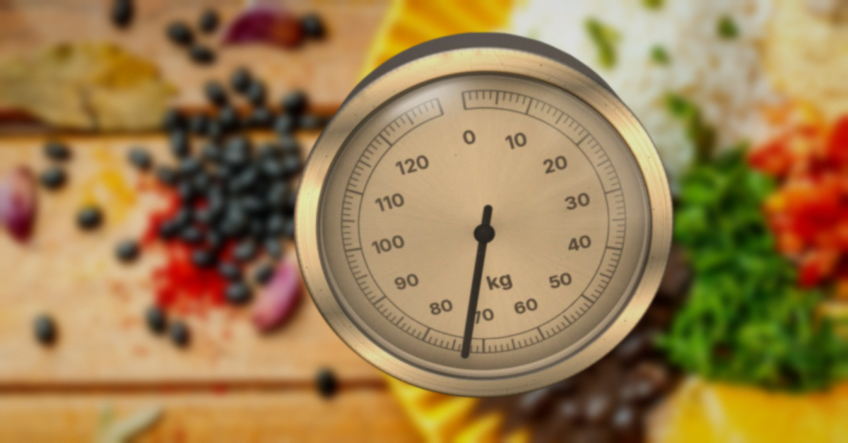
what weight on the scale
73 kg
